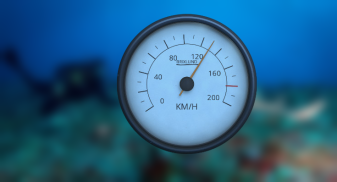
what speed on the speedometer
130 km/h
